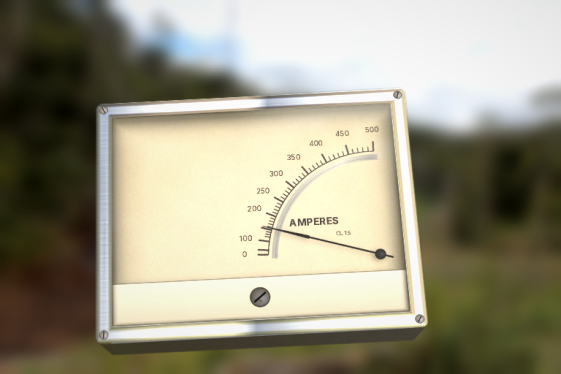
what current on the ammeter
150 A
